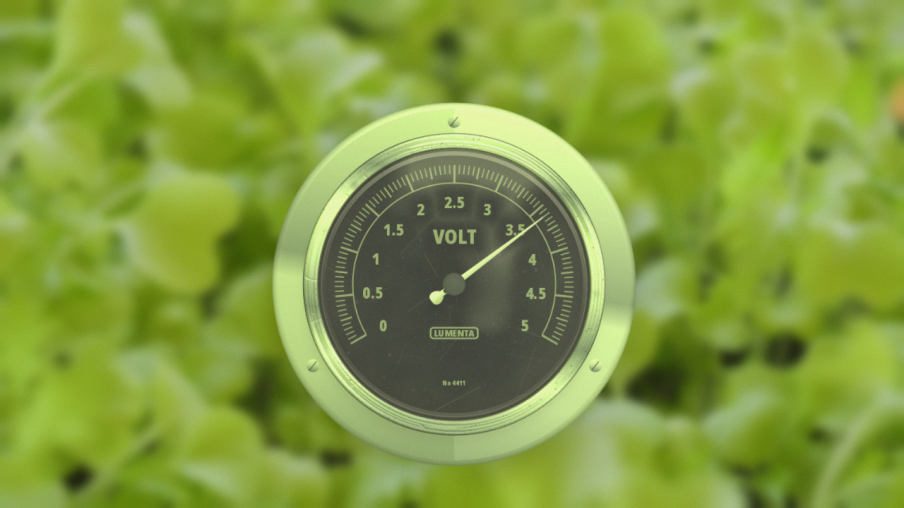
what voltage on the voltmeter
3.6 V
